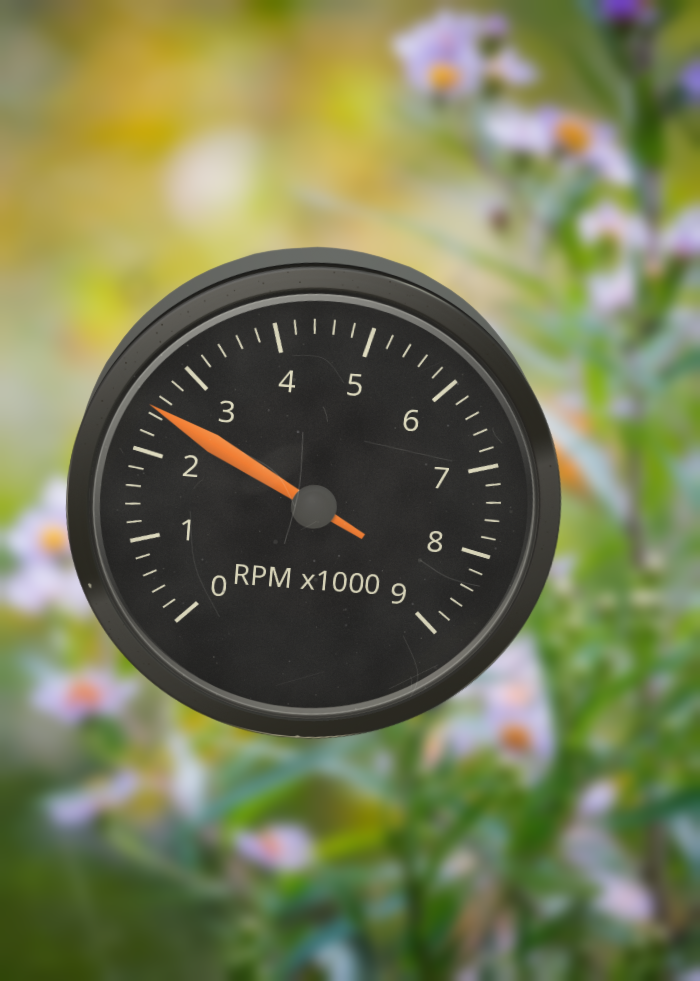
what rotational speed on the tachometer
2500 rpm
